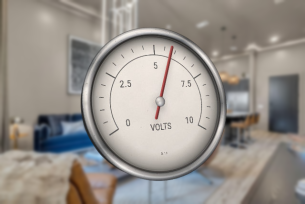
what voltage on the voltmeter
5.75 V
